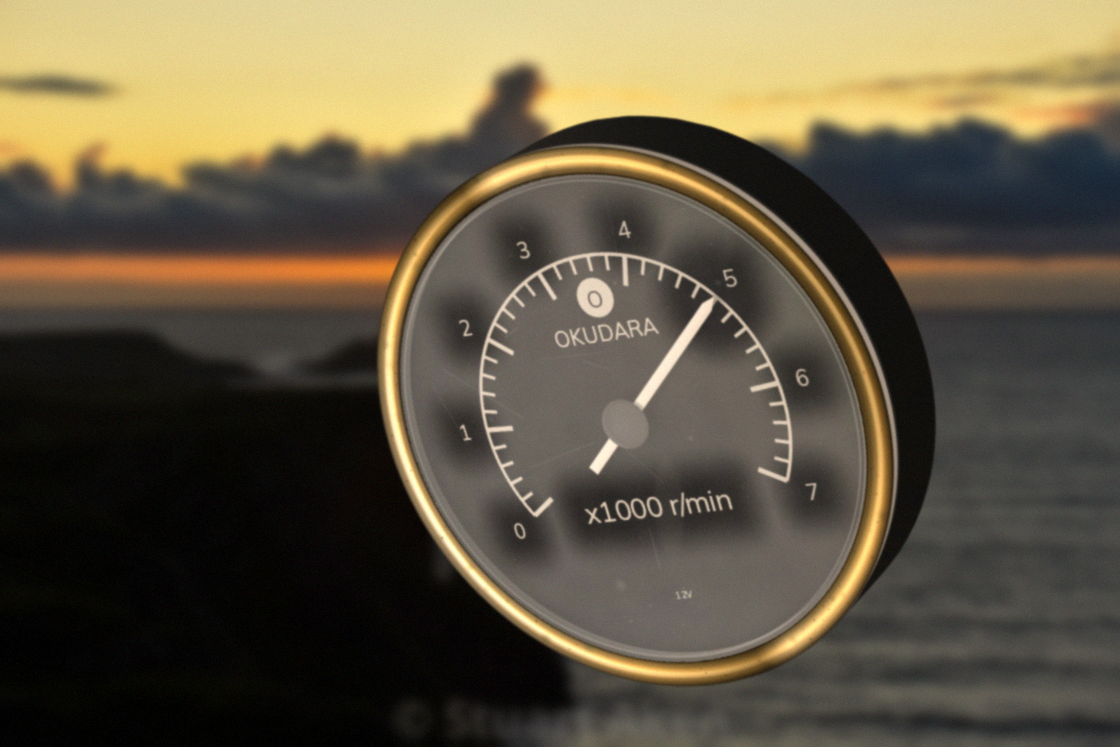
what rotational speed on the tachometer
5000 rpm
